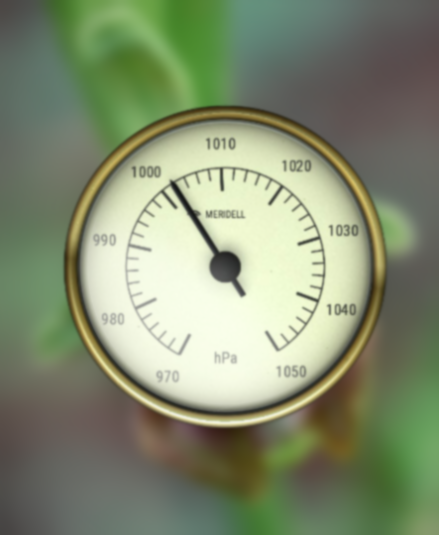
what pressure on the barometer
1002 hPa
